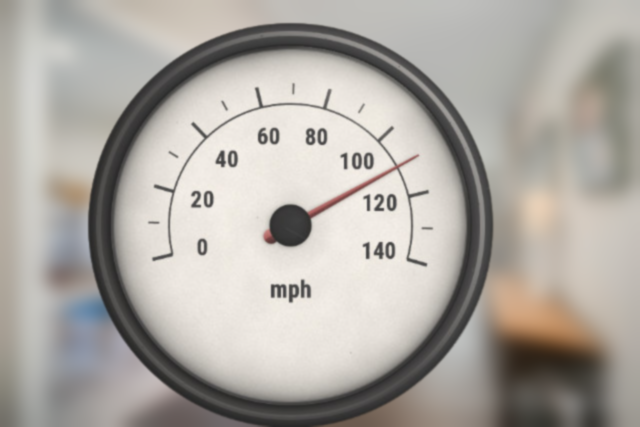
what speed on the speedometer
110 mph
